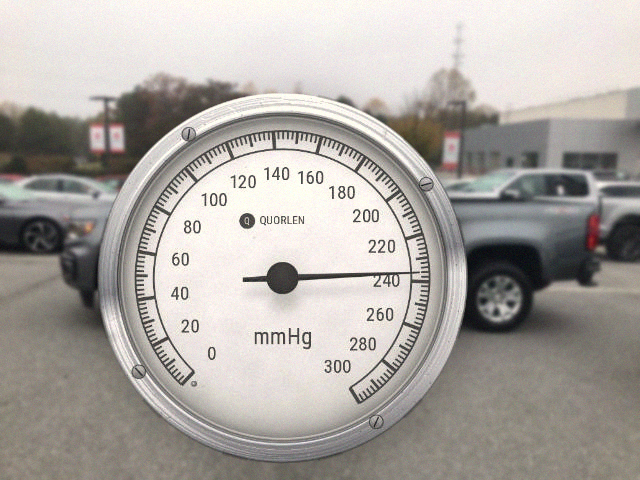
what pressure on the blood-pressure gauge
236 mmHg
